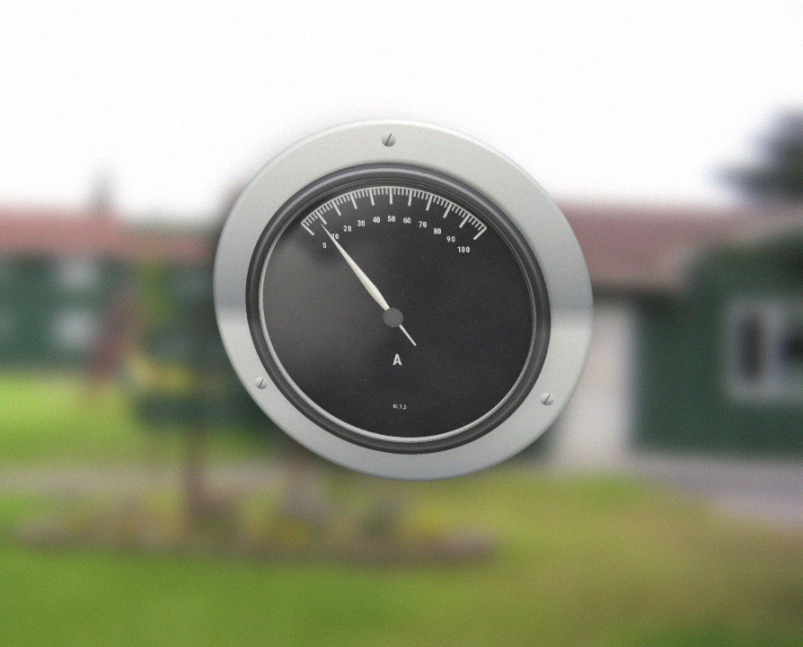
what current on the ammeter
10 A
